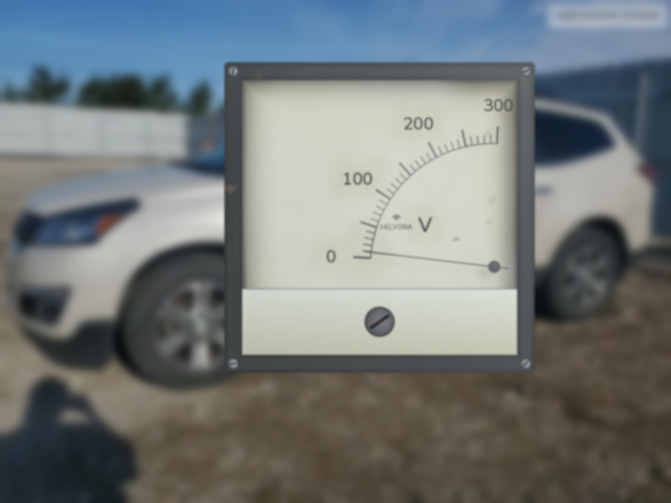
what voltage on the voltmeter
10 V
